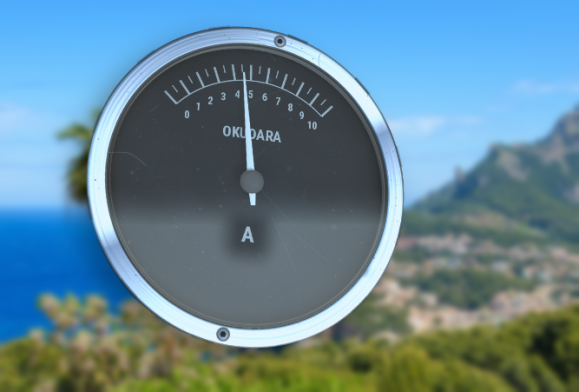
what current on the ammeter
4.5 A
